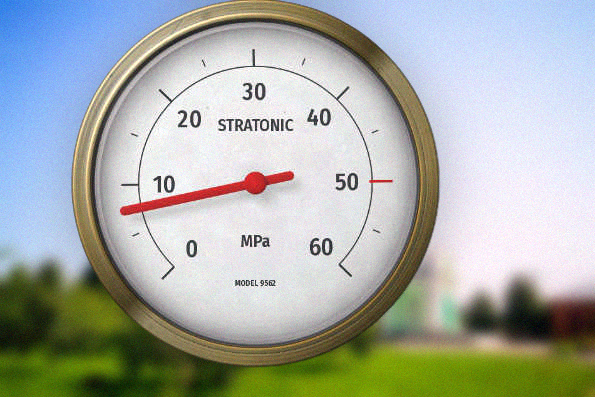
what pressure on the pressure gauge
7.5 MPa
